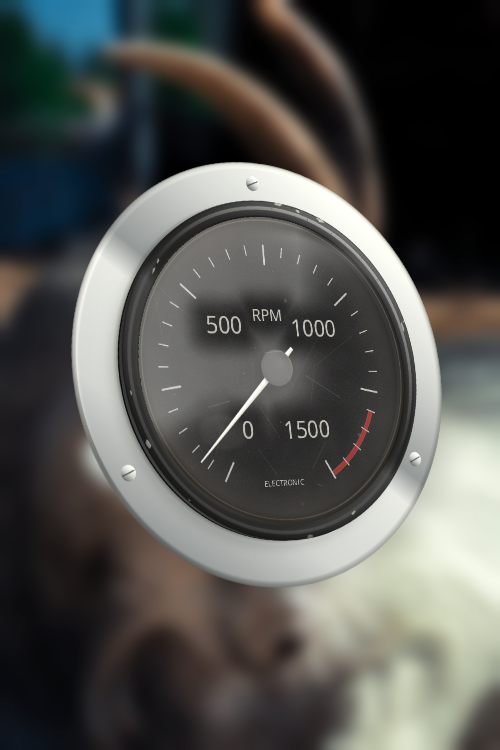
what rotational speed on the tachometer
75 rpm
